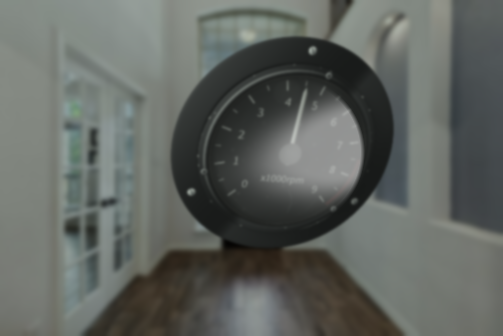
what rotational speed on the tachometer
4500 rpm
